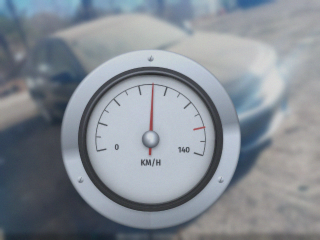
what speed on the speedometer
70 km/h
